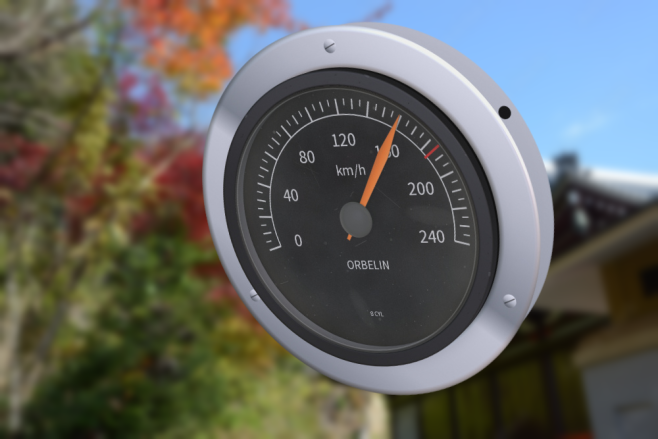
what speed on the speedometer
160 km/h
